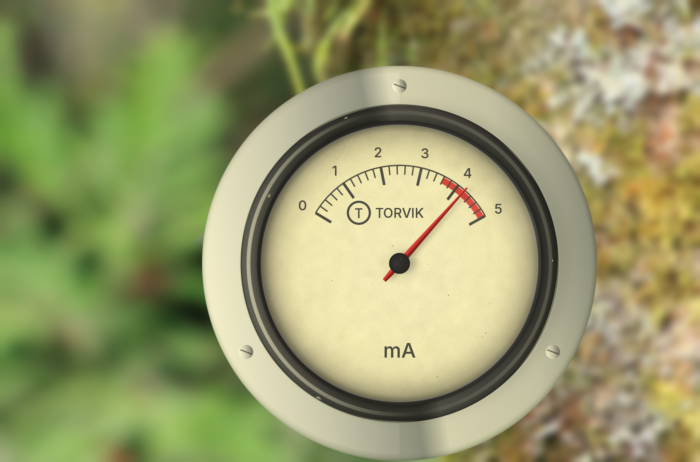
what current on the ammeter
4.2 mA
